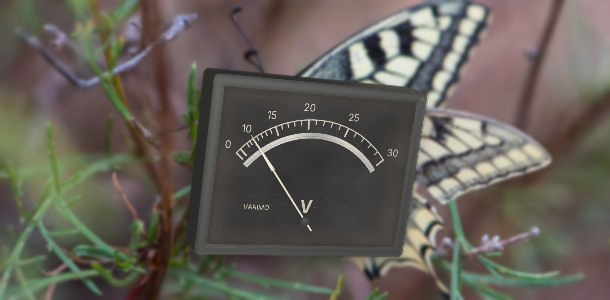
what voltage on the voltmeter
10 V
